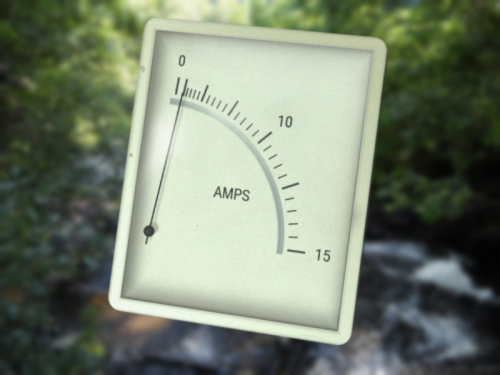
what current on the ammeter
2.5 A
